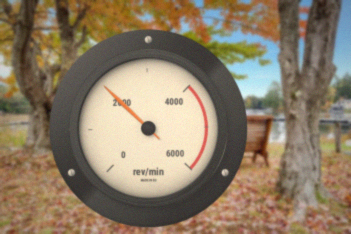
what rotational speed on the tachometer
2000 rpm
